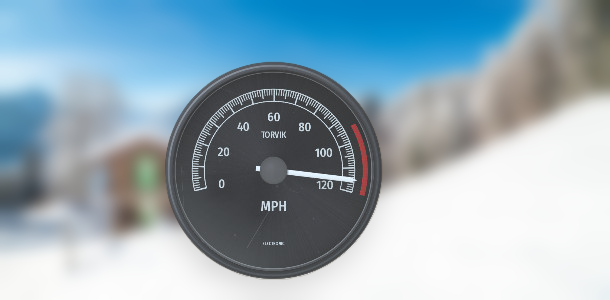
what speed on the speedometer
115 mph
